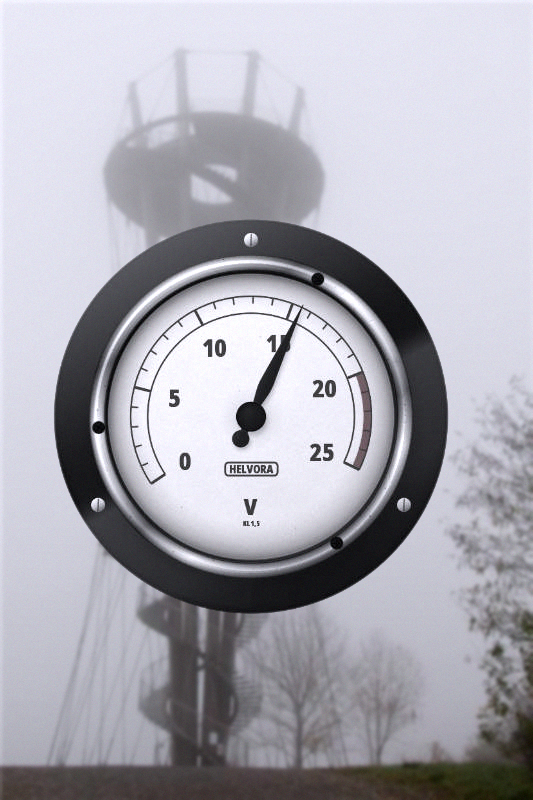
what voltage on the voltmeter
15.5 V
